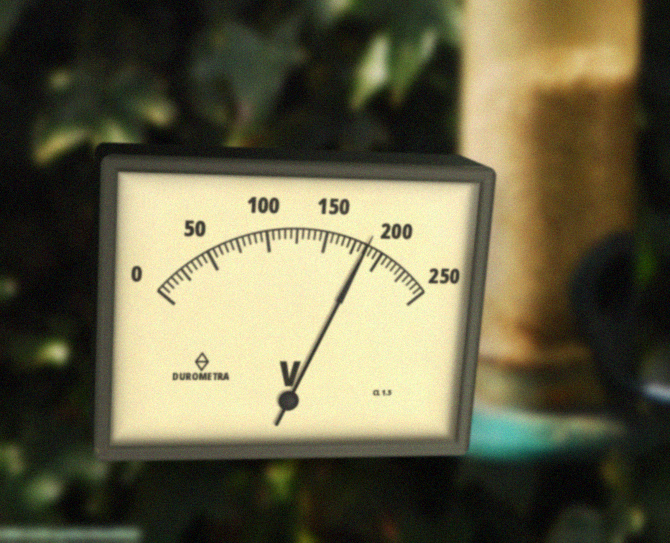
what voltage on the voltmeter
185 V
